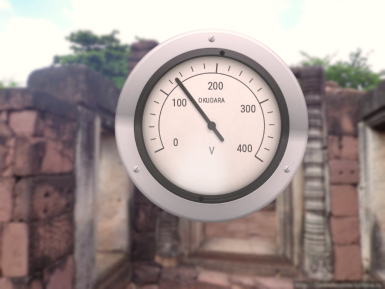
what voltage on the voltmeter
130 V
